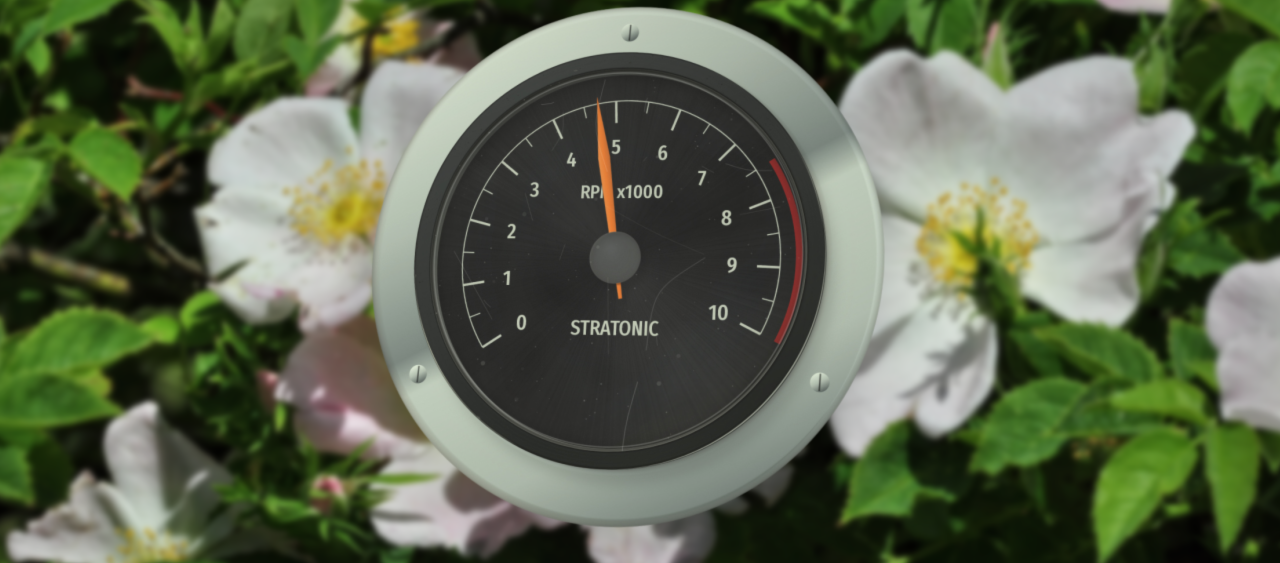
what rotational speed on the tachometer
4750 rpm
